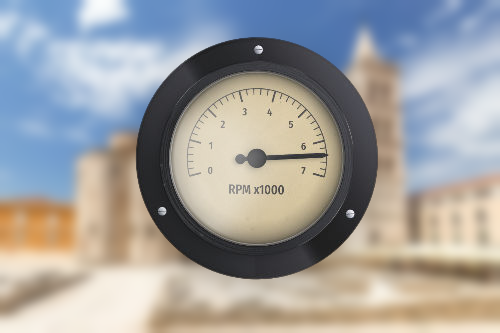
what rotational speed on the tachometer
6400 rpm
